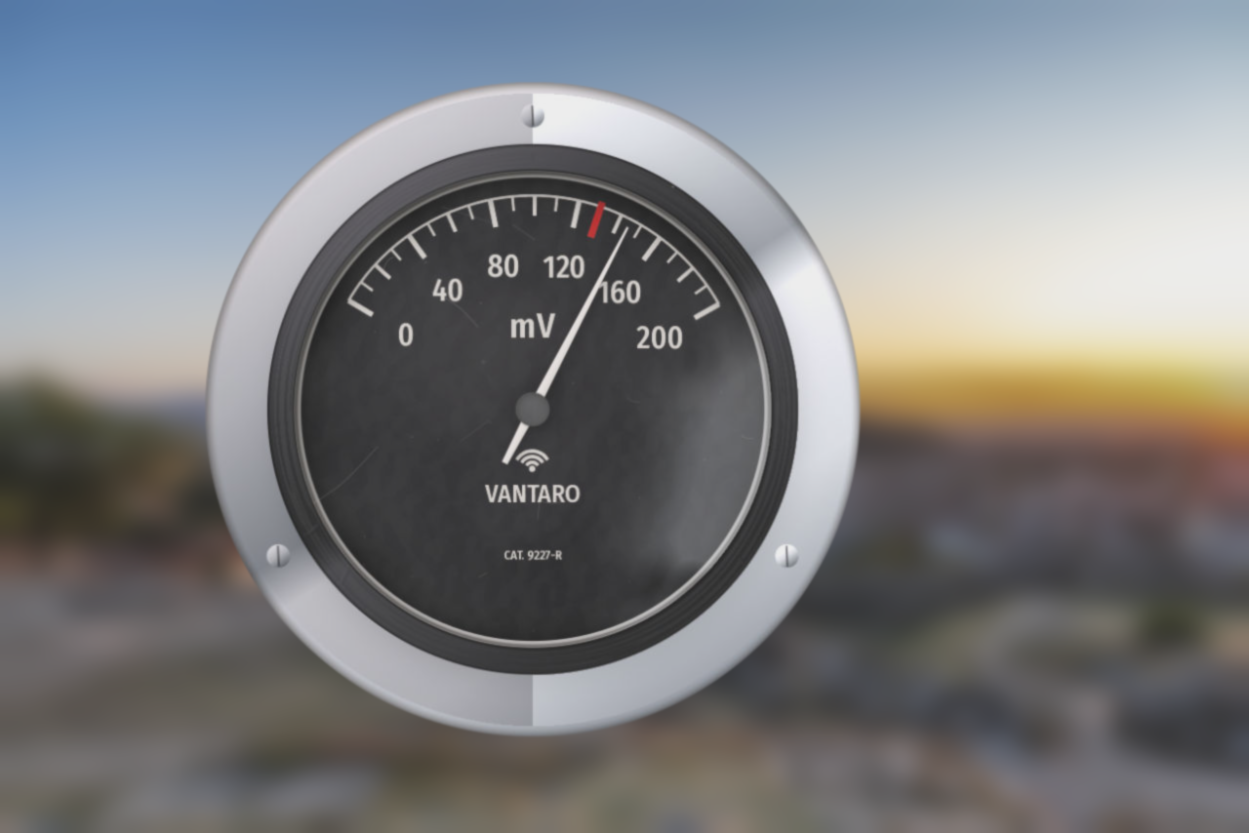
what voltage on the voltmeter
145 mV
